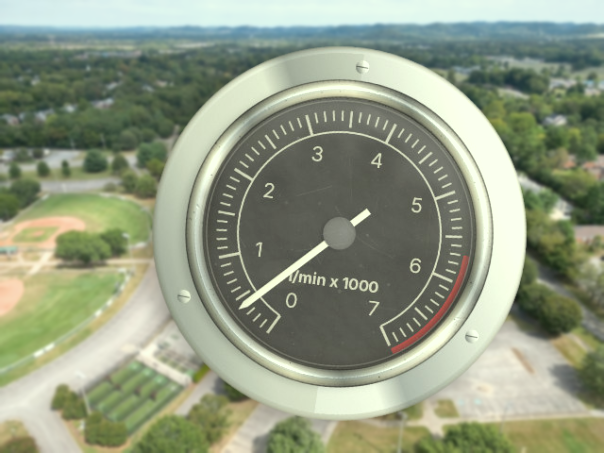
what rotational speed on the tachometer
400 rpm
